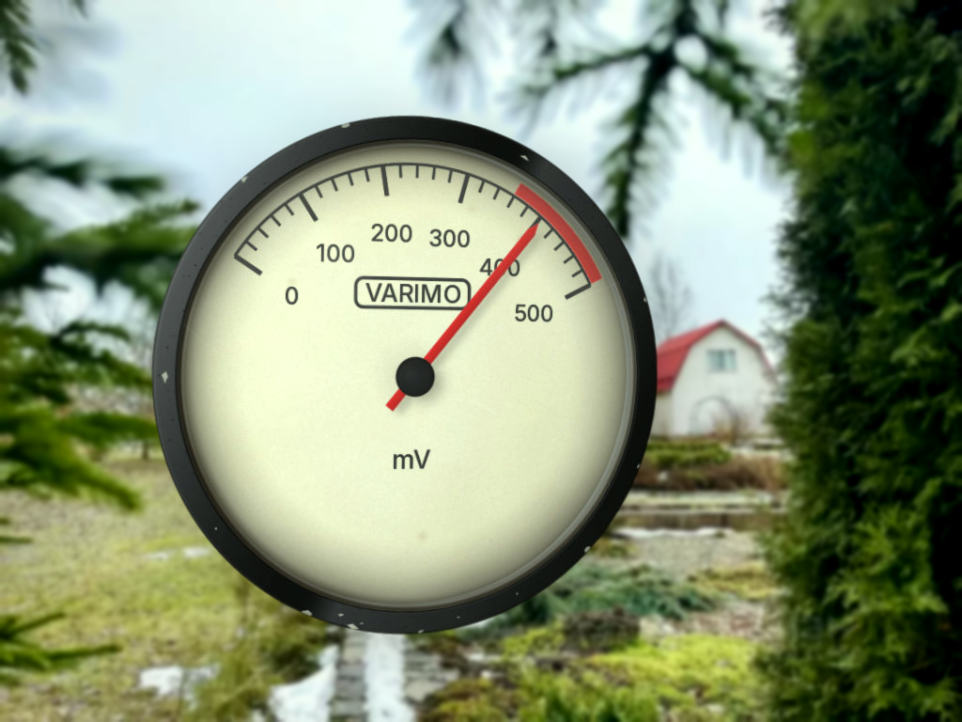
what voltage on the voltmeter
400 mV
